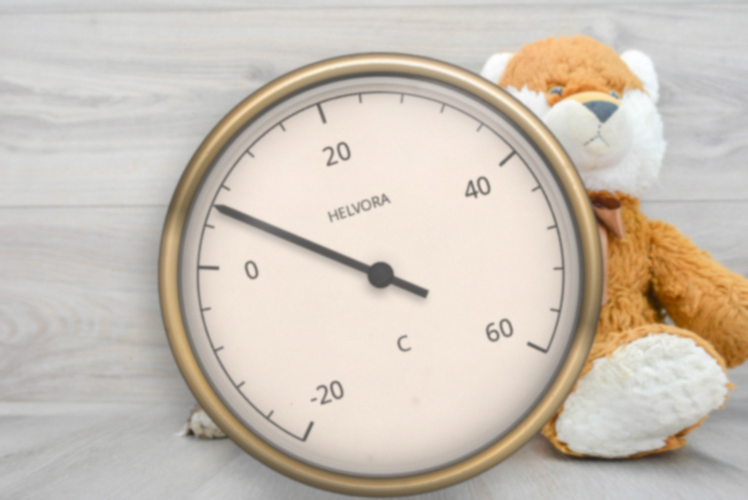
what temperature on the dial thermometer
6 °C
